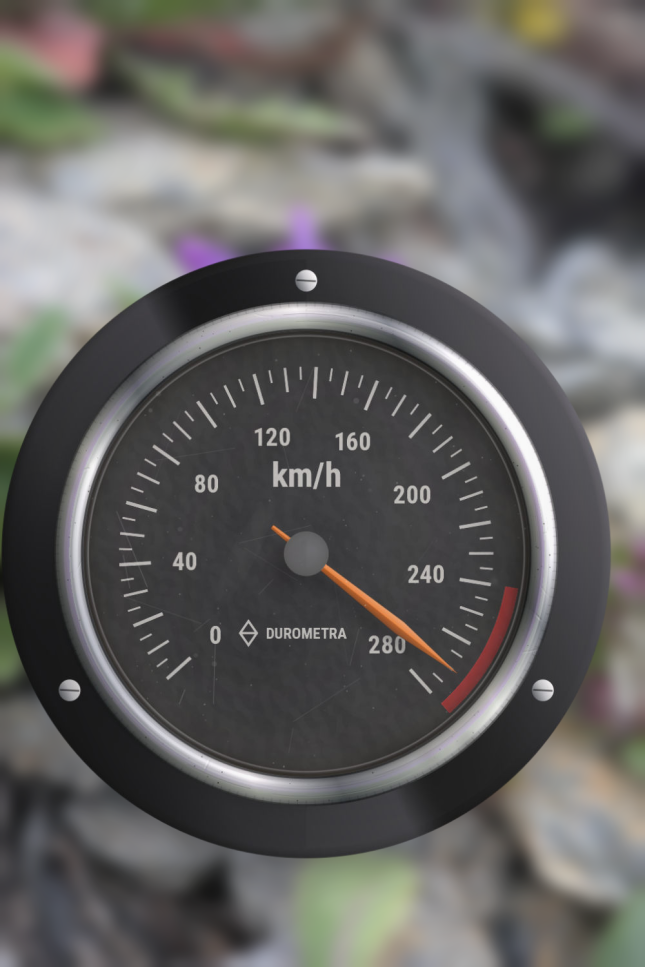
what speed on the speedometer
270 km/h
